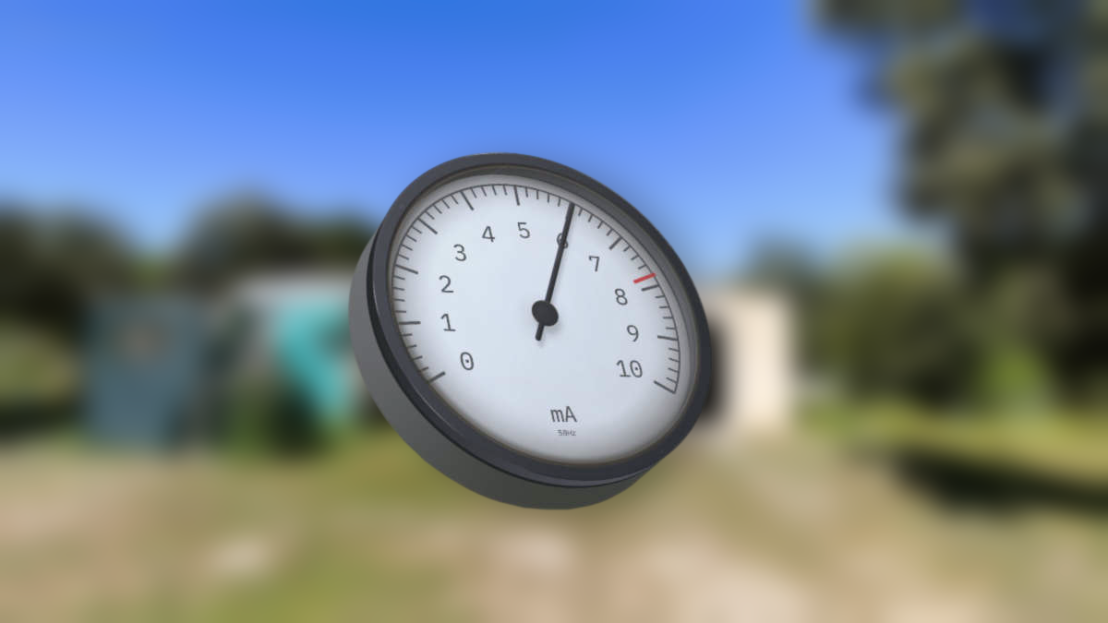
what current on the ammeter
6 mA
